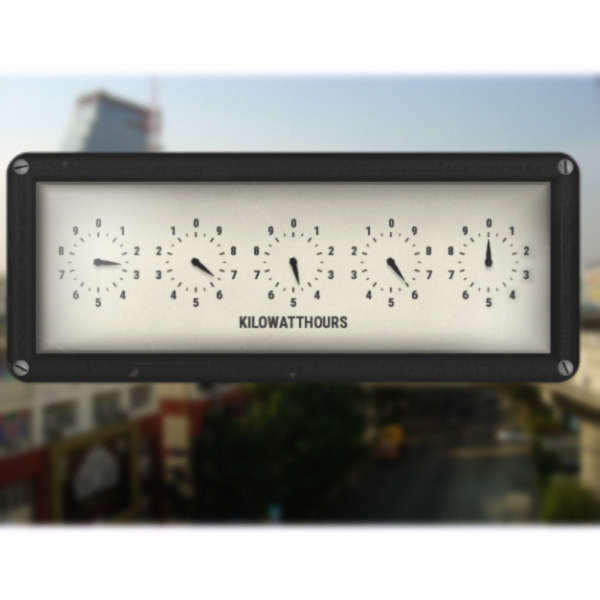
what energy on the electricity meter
26460 kWh
